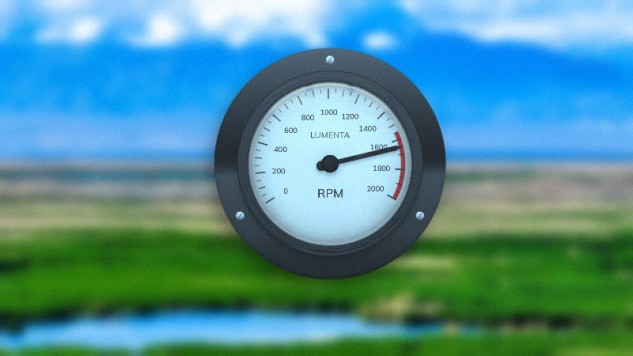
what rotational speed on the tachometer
1650 rpm
